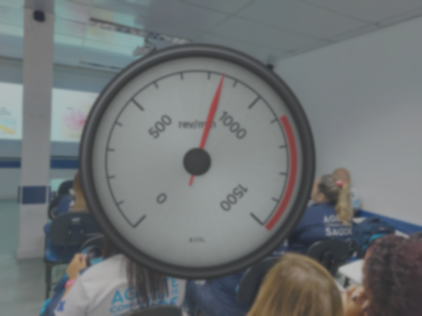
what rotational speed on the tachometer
850 rpm
